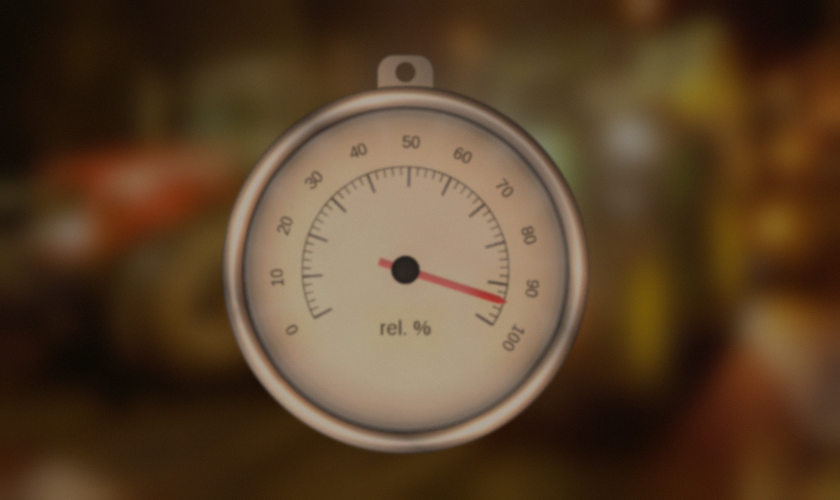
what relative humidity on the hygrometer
94 %
